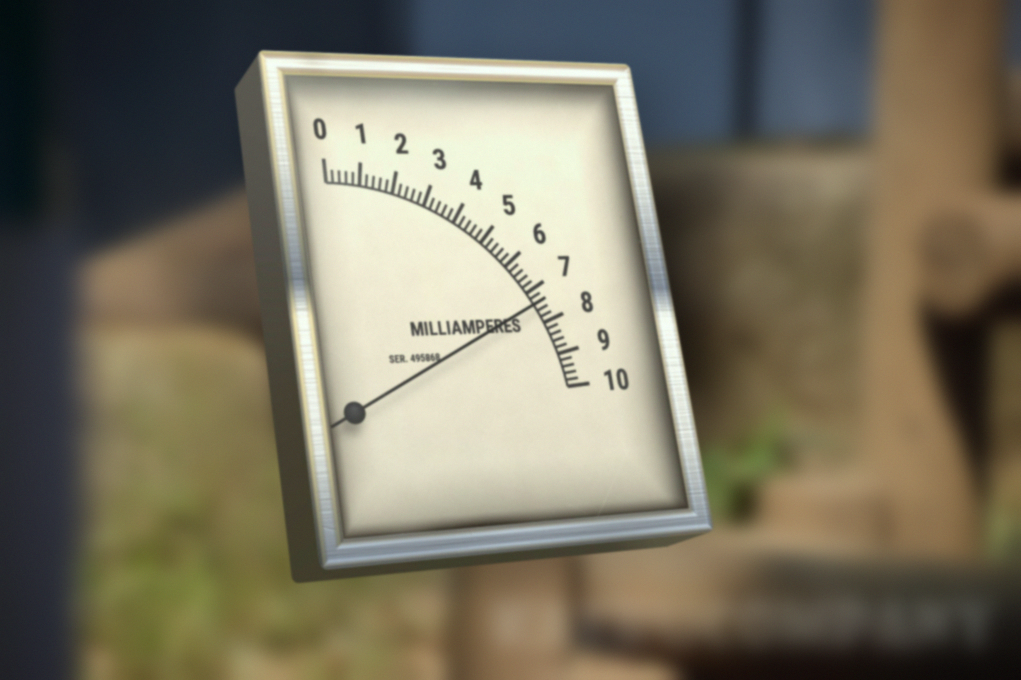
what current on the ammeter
7.4 mA
